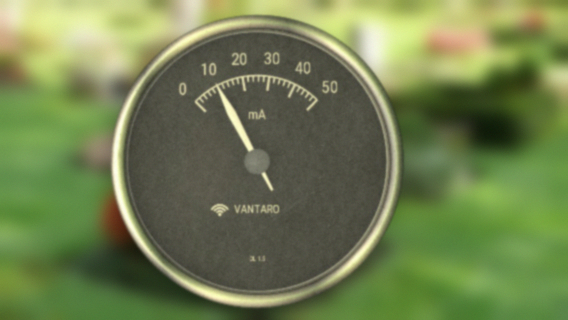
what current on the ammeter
10 mA
